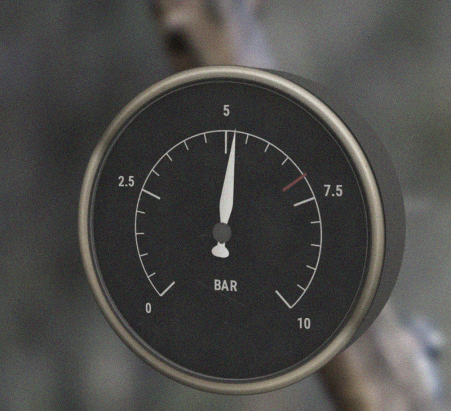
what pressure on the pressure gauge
5.25 bar
